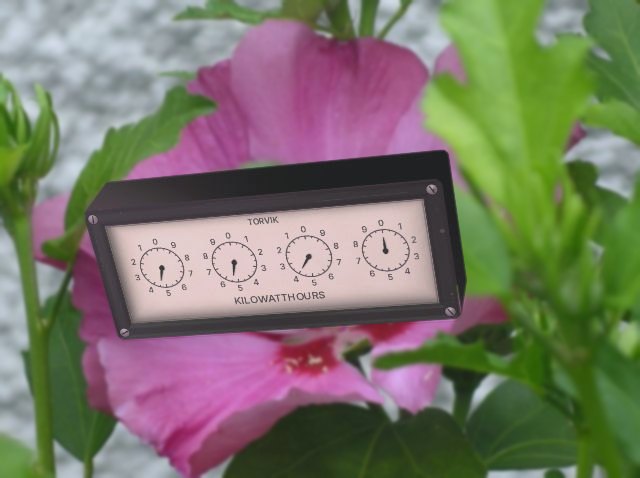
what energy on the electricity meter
4540 kWh
